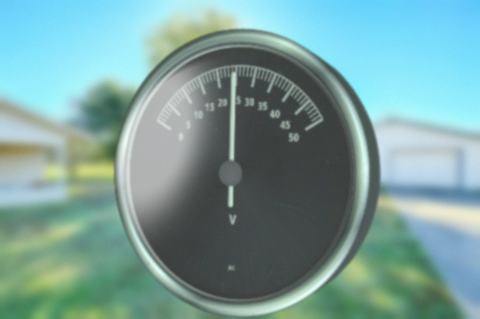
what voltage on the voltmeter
25 V
